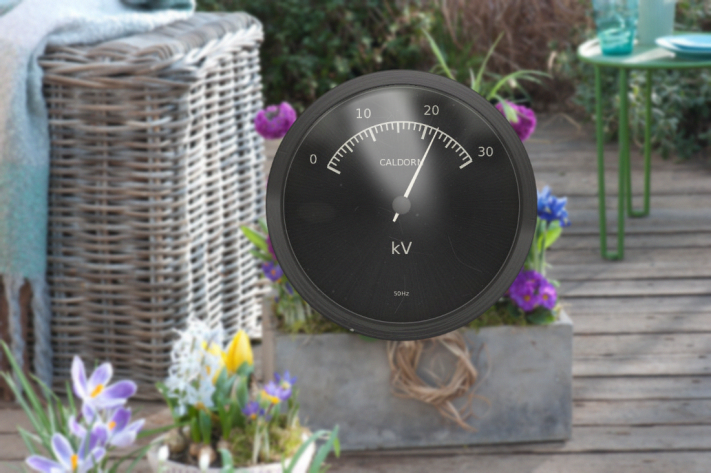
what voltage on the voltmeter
22 kV
